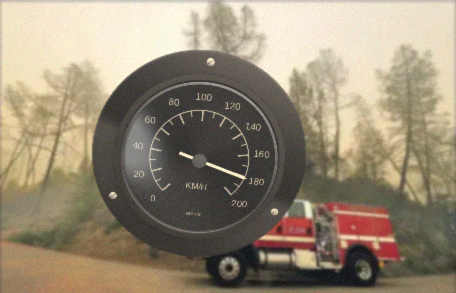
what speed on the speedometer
180 km/h
